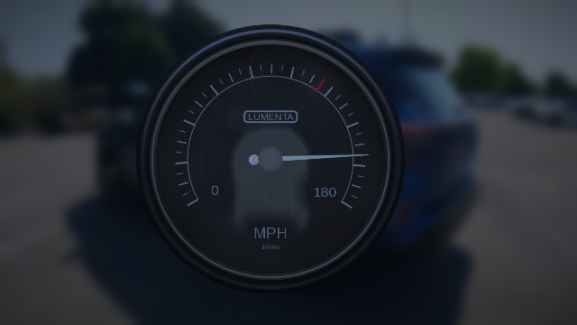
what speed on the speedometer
155 mph
